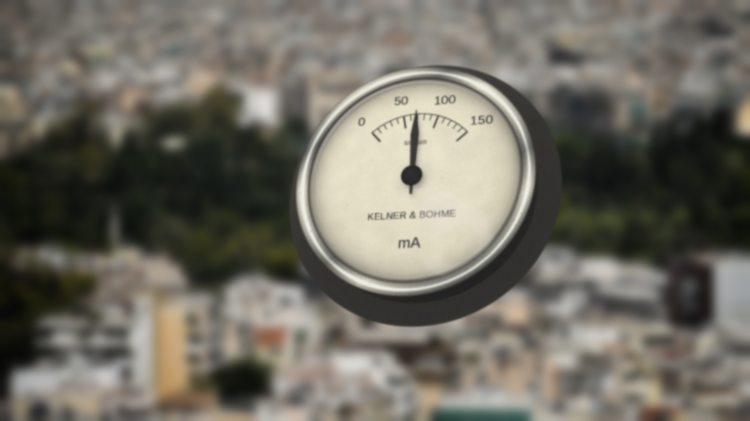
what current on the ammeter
70 mA
